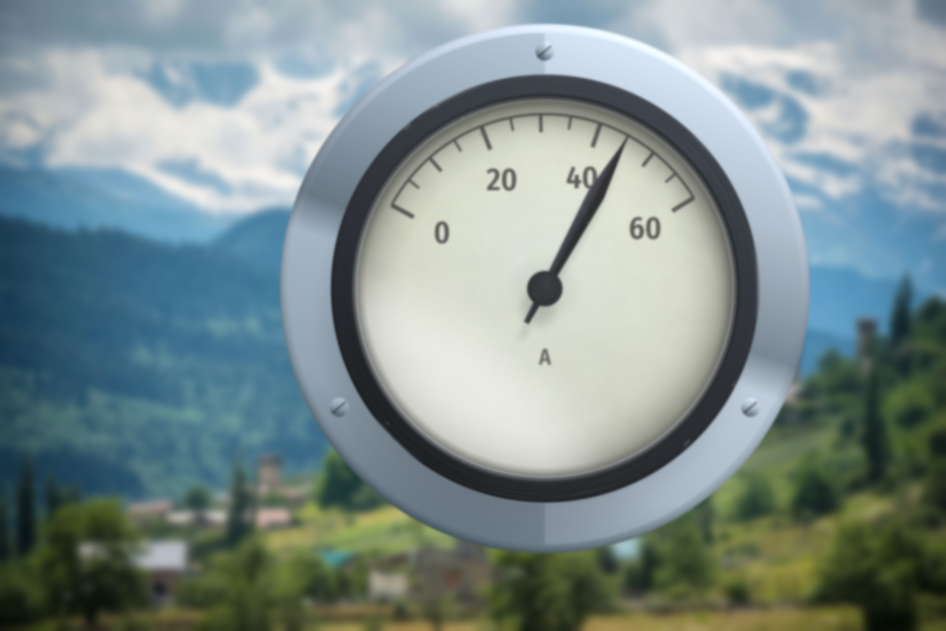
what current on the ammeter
45 A
